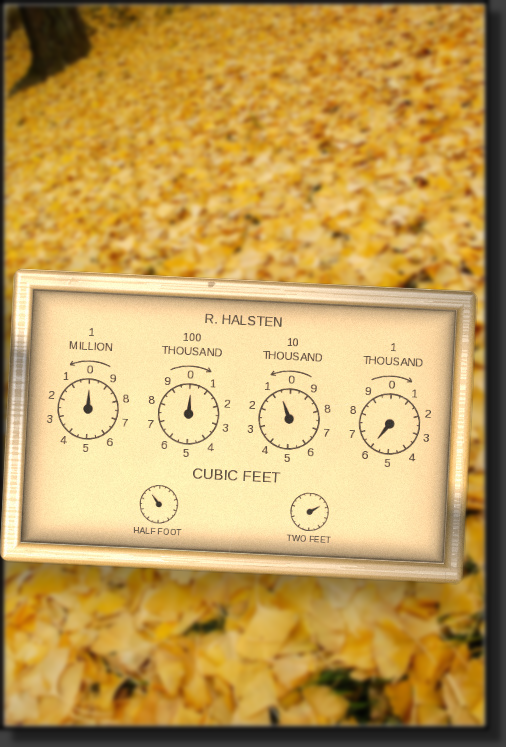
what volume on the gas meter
600 ft³
